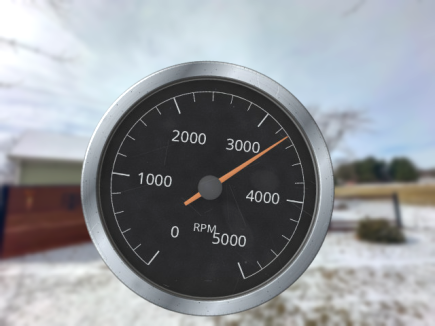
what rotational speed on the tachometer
3300 rpm
